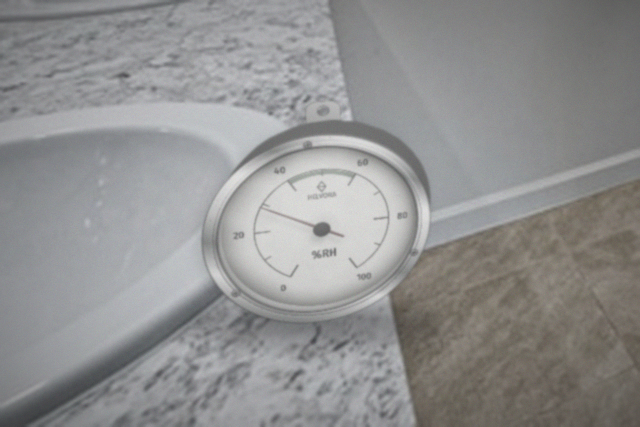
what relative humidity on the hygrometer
30 %
